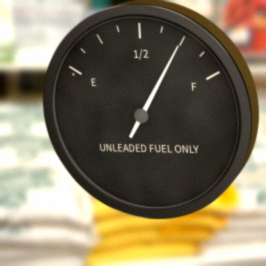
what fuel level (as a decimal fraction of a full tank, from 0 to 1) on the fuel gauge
0.75
